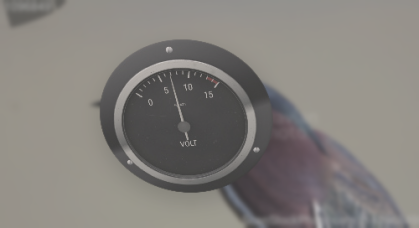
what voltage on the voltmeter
7 V
